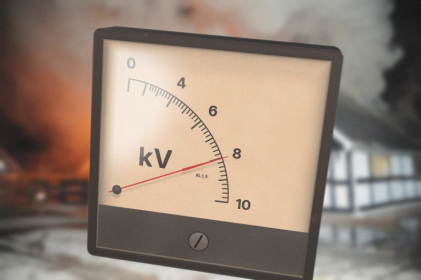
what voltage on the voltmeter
8 kV
